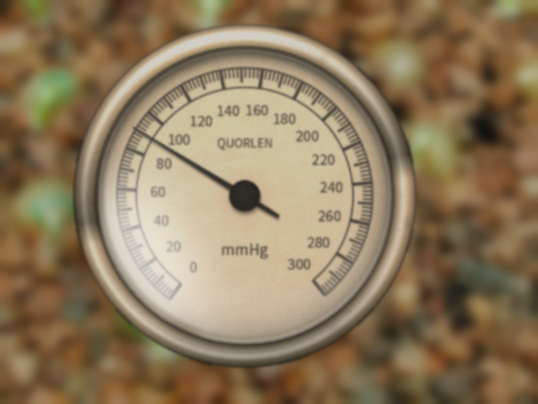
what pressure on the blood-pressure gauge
90 mmHg
